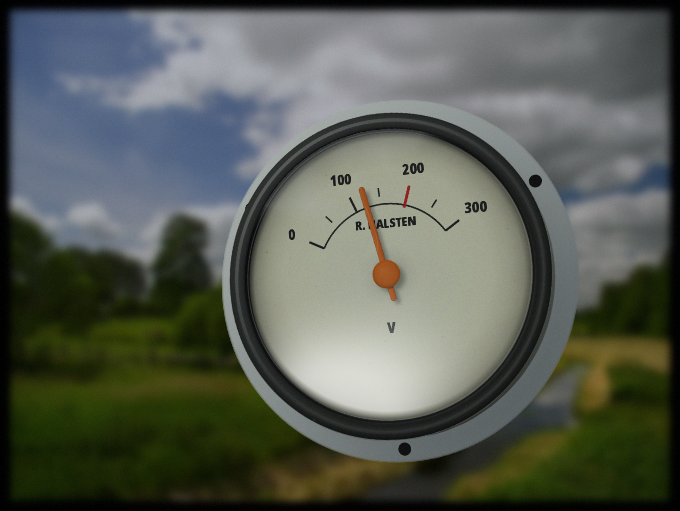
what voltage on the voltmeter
125 V
